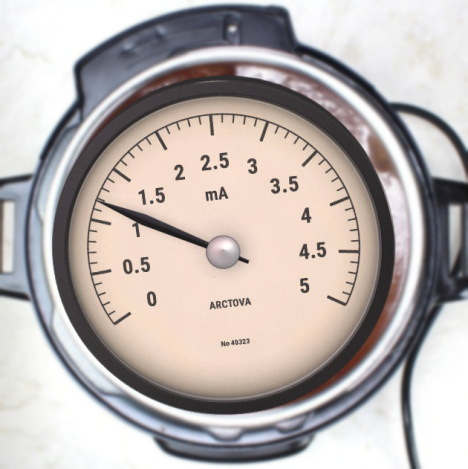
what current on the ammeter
1.2 mA
